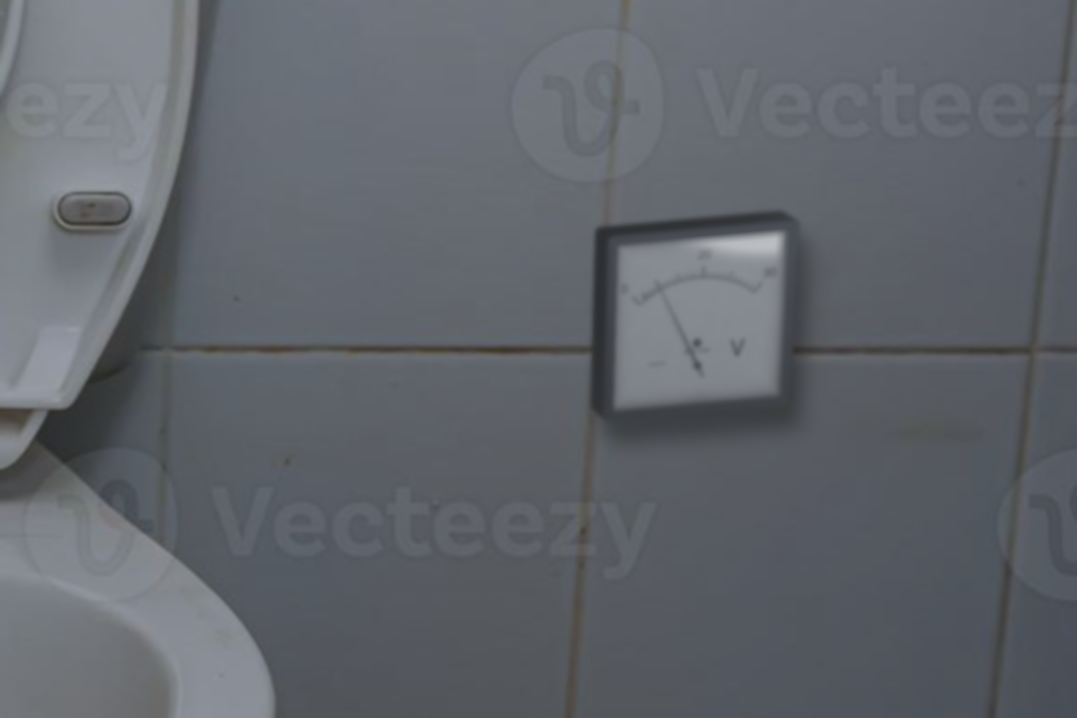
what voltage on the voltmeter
10 V
